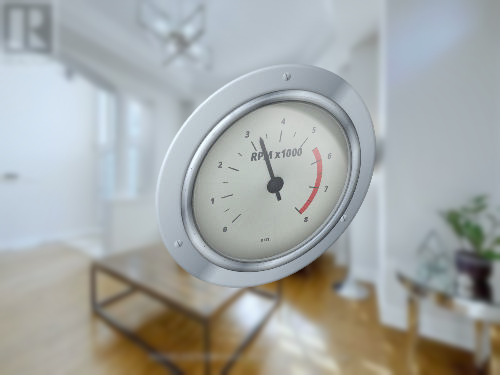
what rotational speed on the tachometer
3250 rpm
